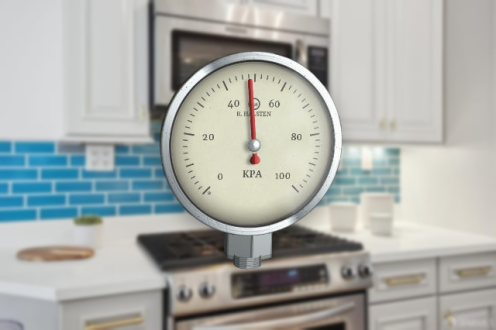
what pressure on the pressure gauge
48 kPa
